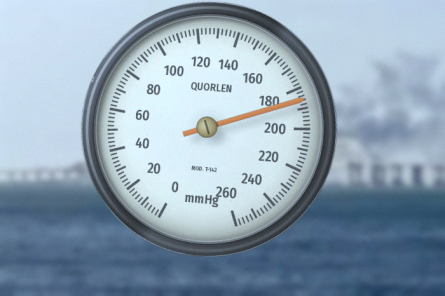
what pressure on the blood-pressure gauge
186 mmHg
